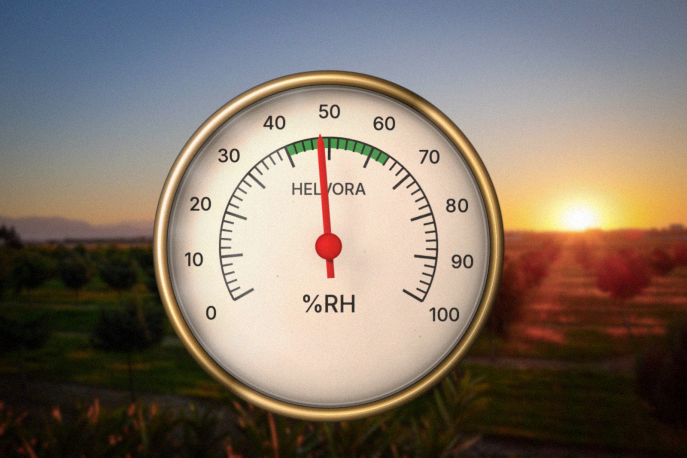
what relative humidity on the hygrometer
48 %
